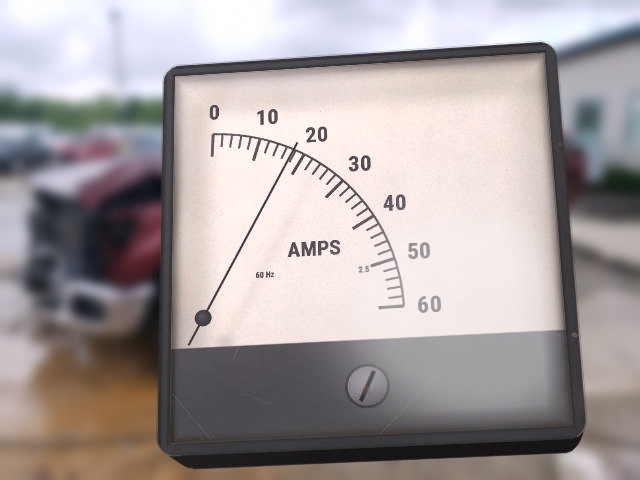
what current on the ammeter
18 A
